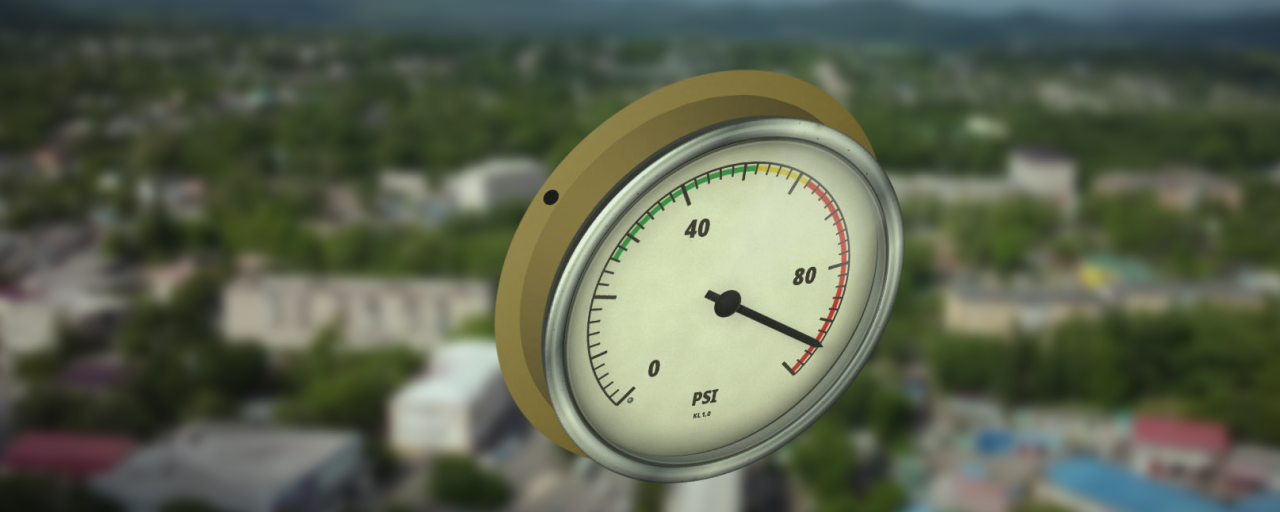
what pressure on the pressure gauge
94 psi
